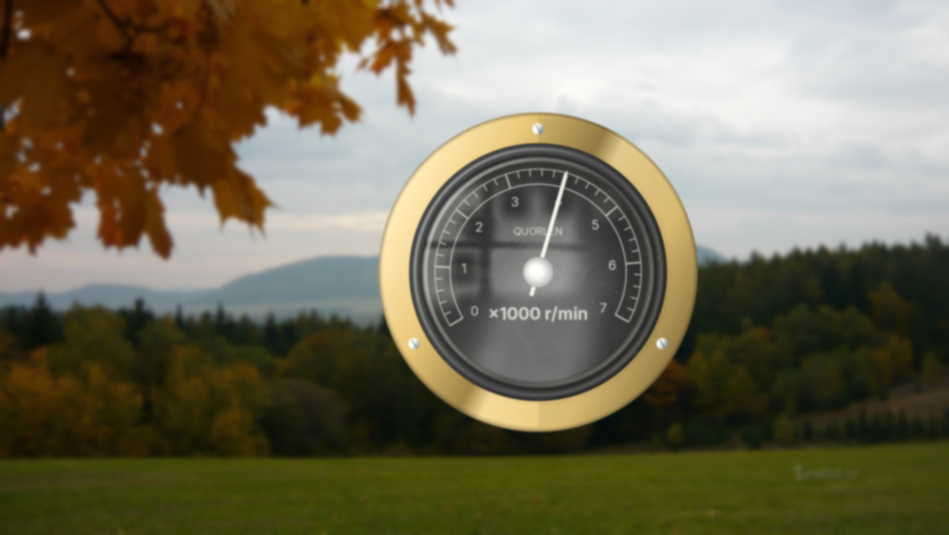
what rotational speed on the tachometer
4000 rpm
